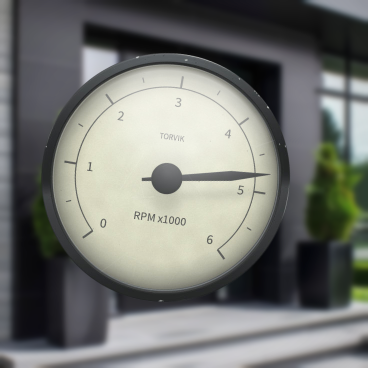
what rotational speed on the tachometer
4750 rpm
